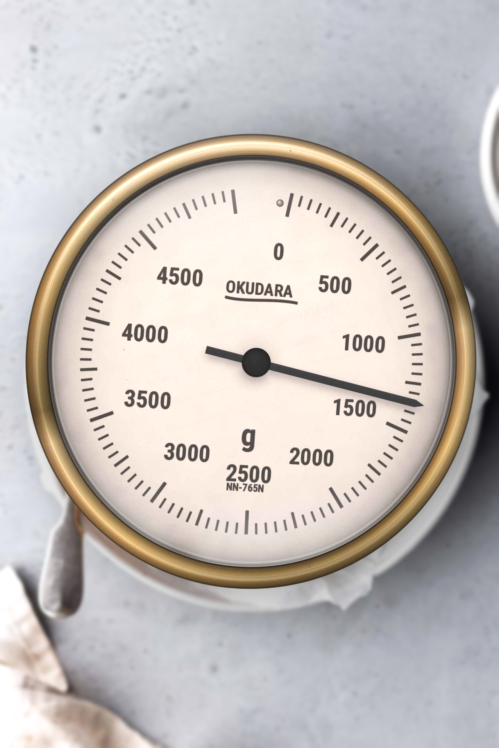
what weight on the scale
1350 g
